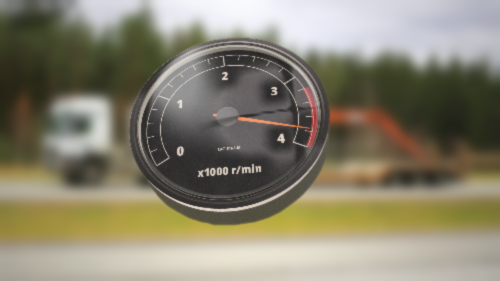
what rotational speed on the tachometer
3800 rpm
